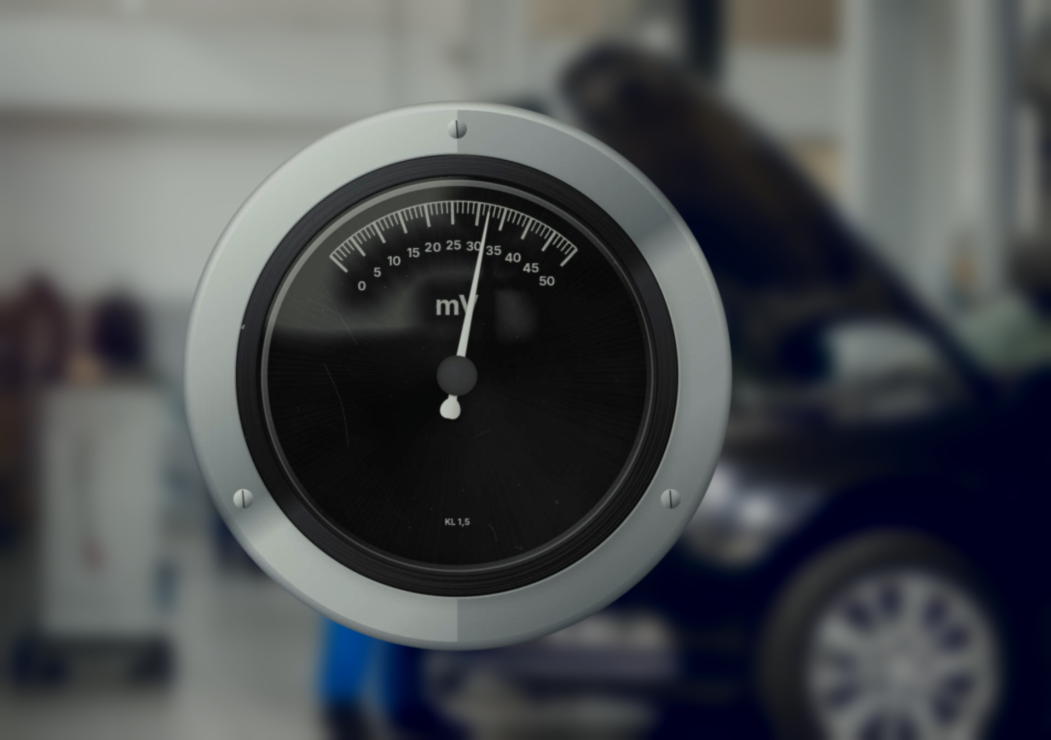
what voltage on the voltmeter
32 mV
